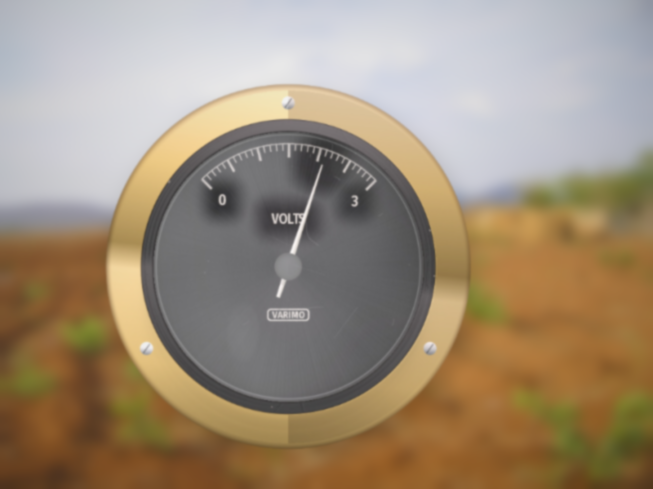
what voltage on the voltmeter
2.1 V
